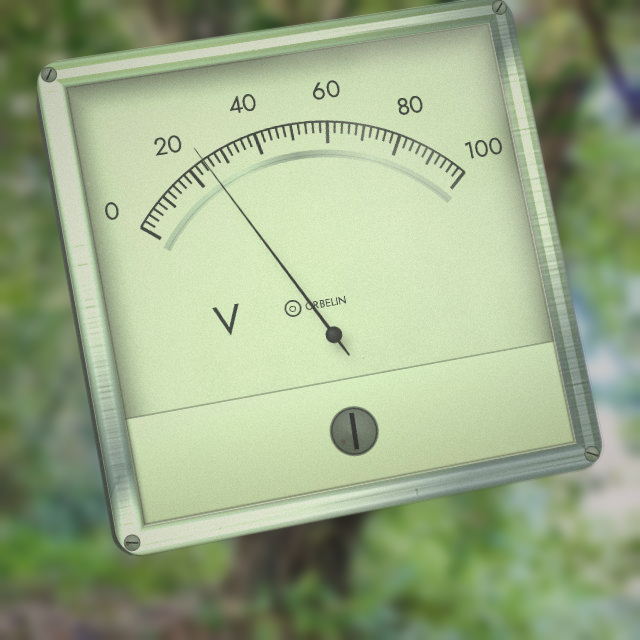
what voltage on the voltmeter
24 V
